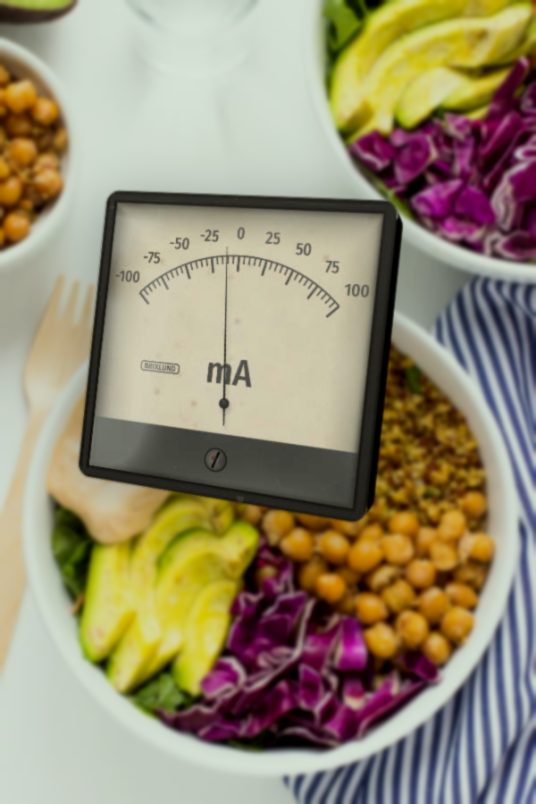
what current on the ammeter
-10 mA
